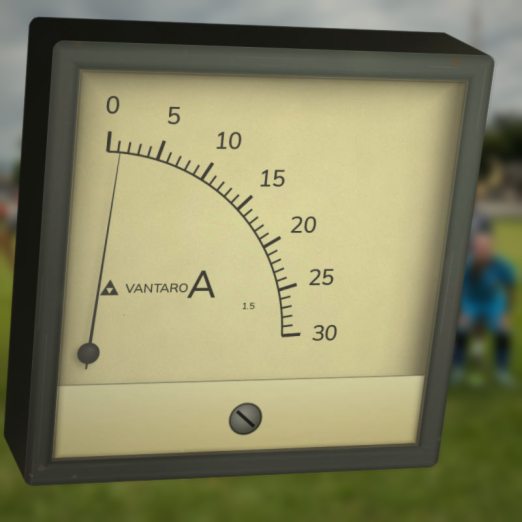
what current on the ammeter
1 A
